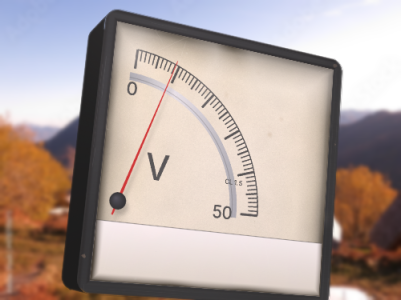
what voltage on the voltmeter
9 V
